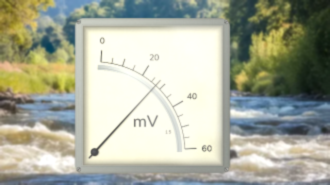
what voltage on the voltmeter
27.5 mV
